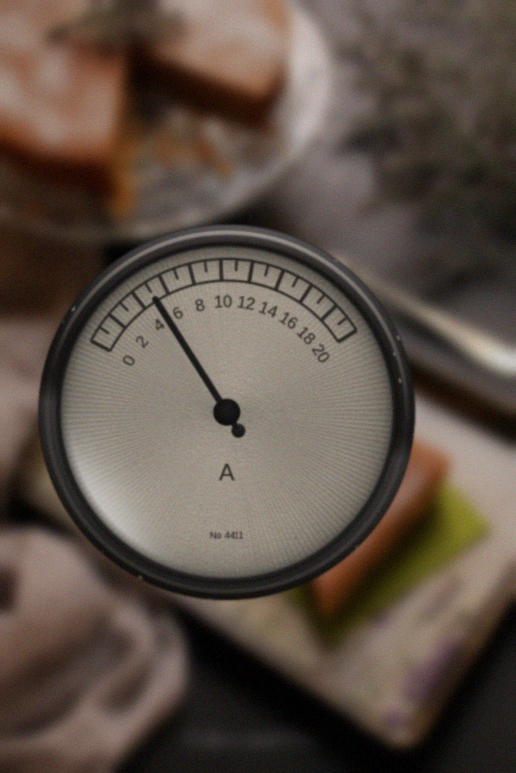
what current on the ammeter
5 A
